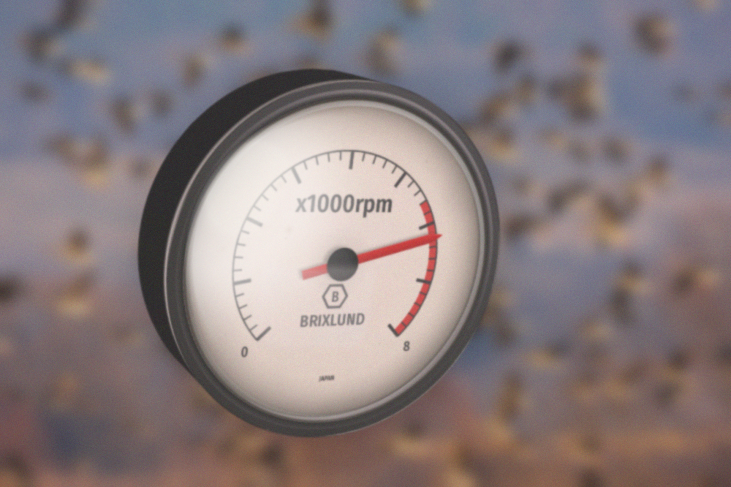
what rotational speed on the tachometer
6200 rpm
